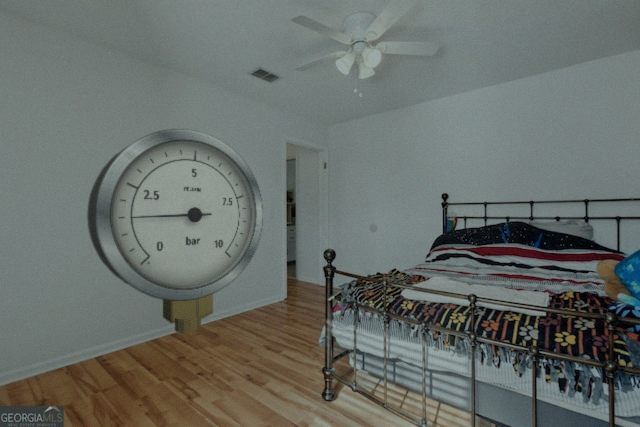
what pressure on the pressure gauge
1.5 bar
